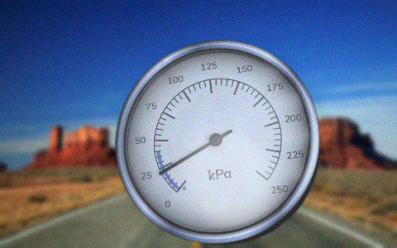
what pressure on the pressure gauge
20 kPa
